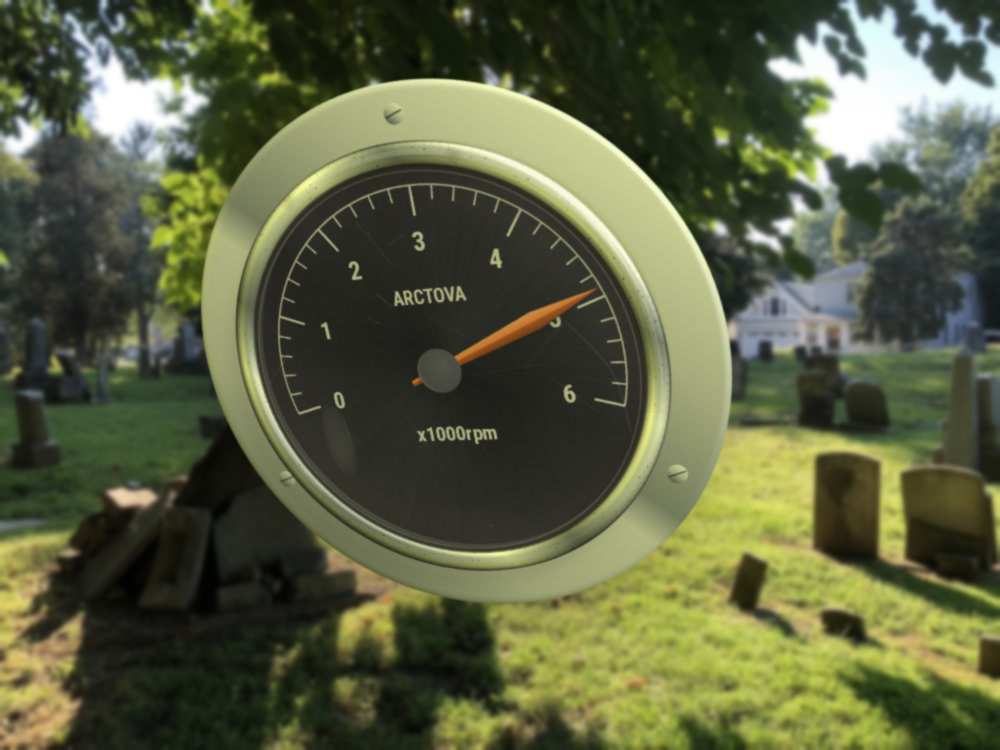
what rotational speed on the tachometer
4900 rpm
